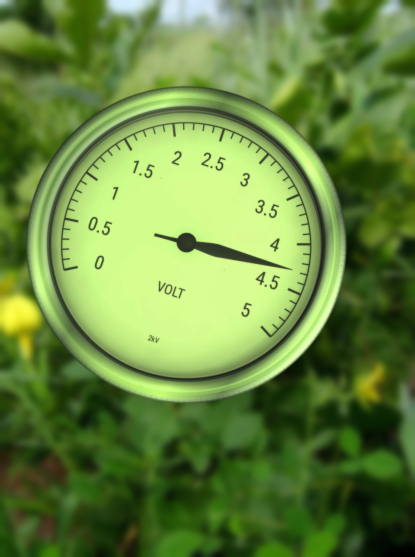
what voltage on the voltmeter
4.3 V
